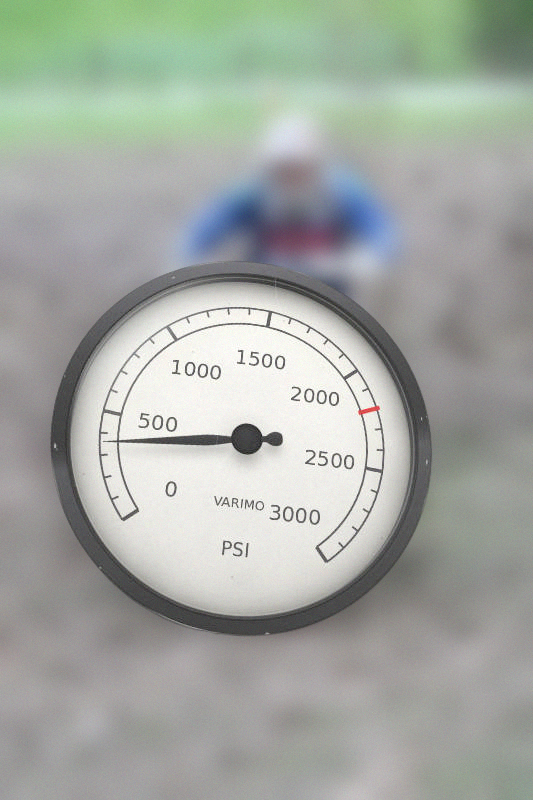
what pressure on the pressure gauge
350 psi
